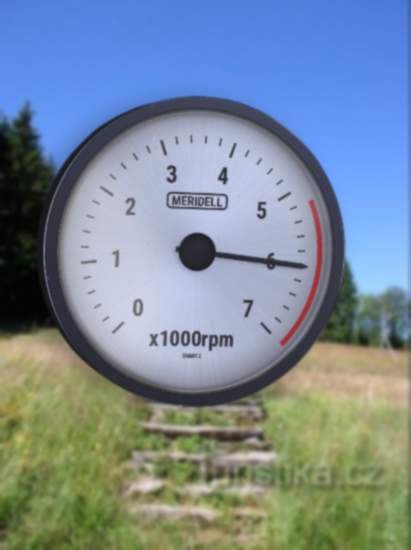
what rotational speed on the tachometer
6000 rpm
